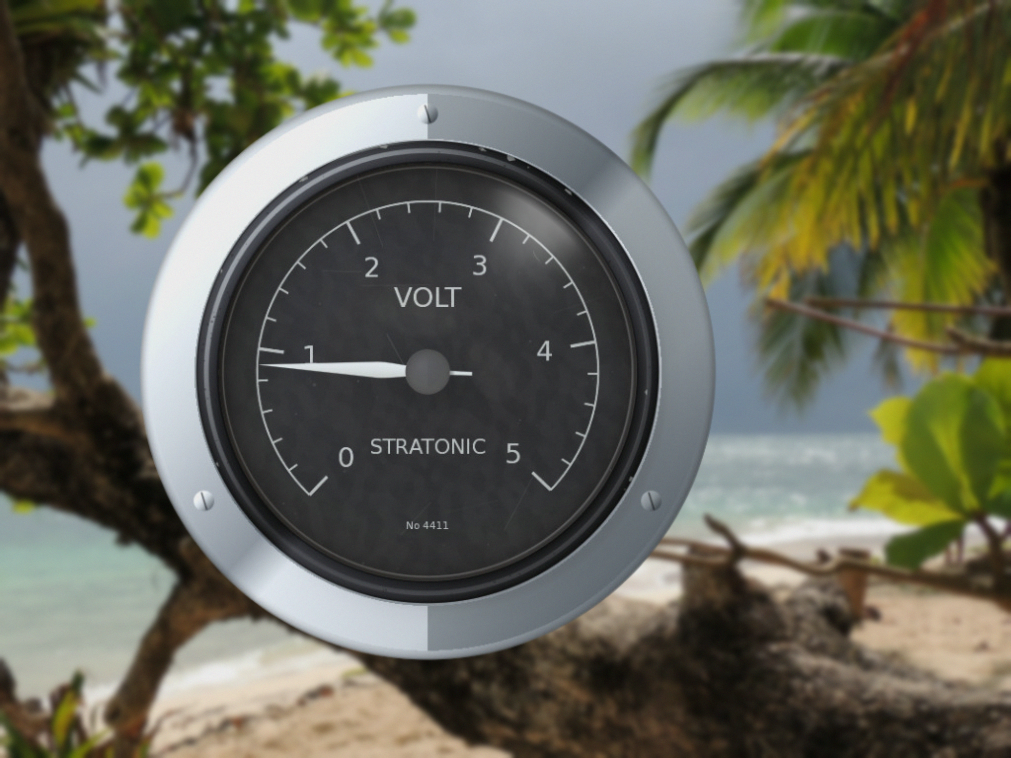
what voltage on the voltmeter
0.9 V
